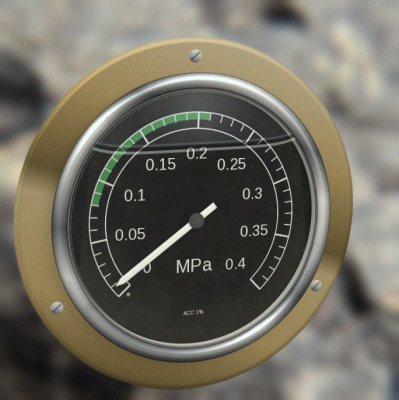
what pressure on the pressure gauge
0.01 MPa
